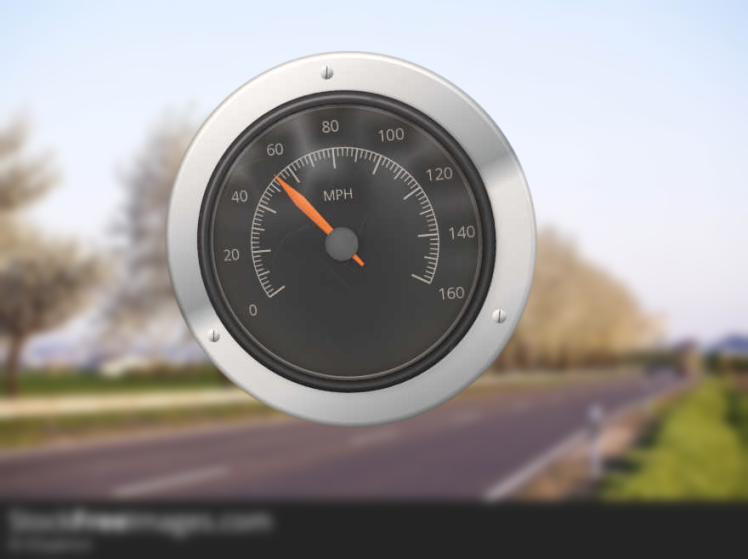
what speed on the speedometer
54 mph
